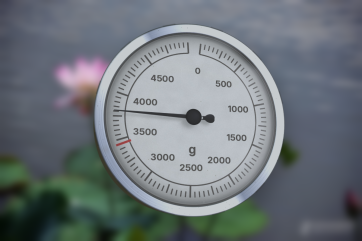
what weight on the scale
3800 g
